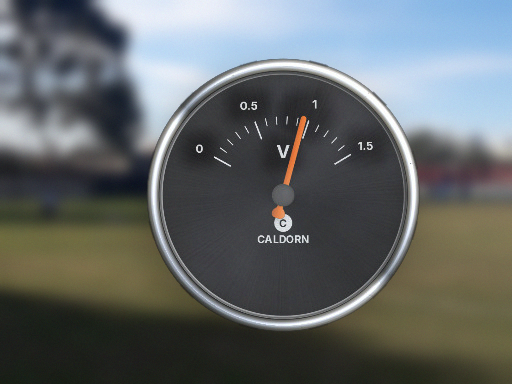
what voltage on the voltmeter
0.95 V
